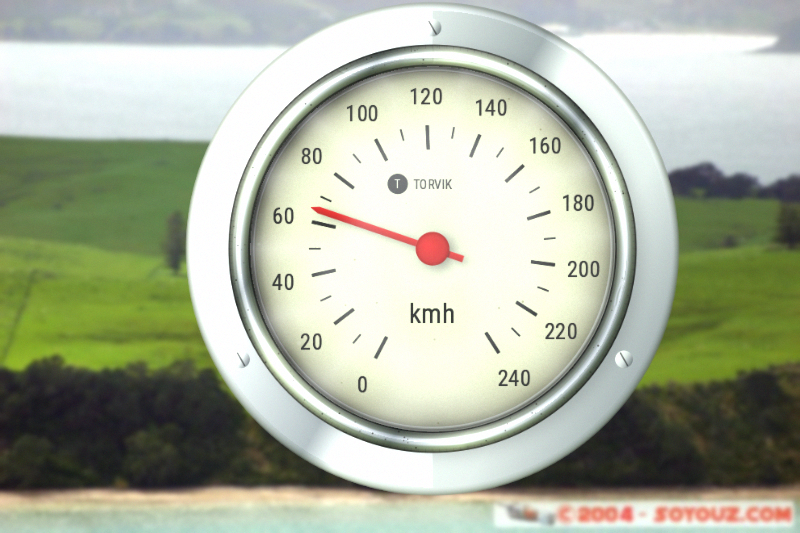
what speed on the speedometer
65 km/h
